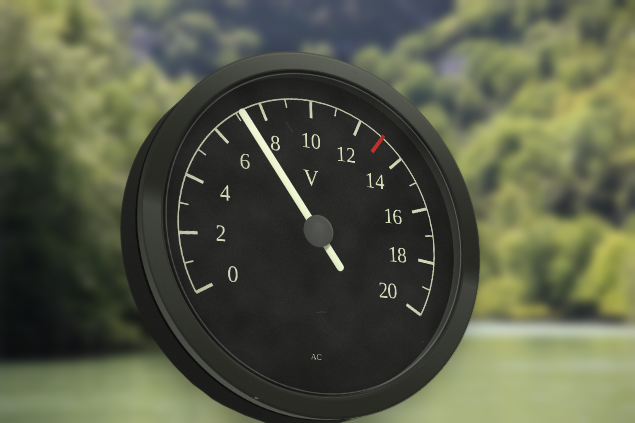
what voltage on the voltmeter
7 V
